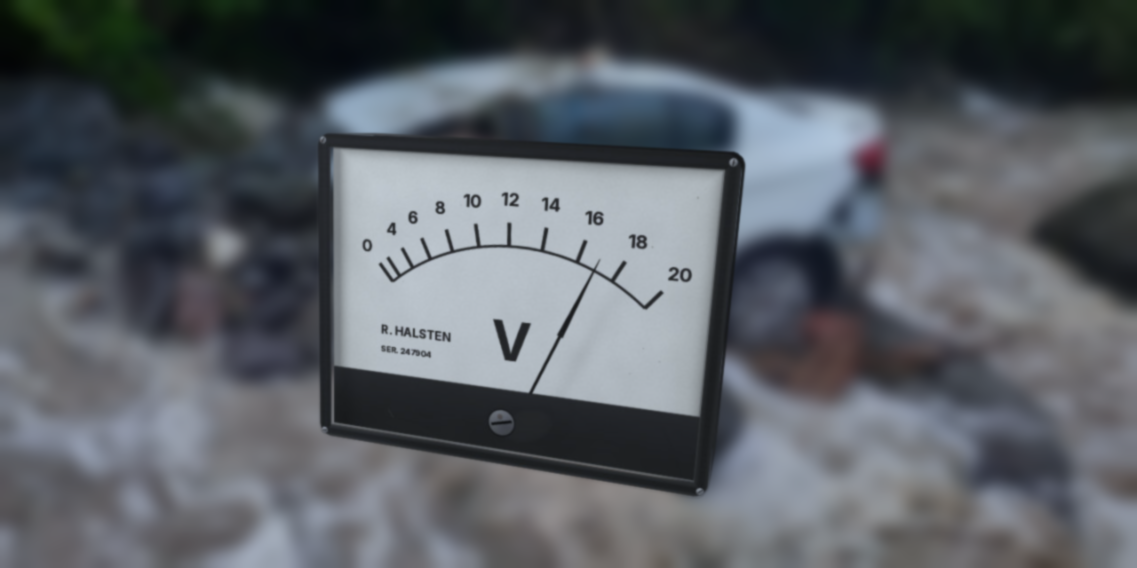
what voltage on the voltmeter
17 V
